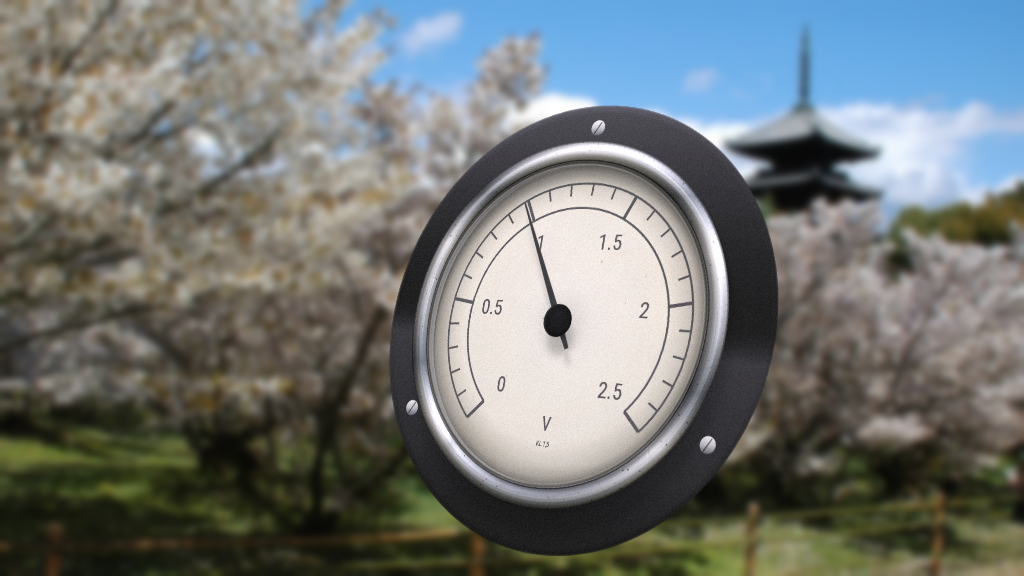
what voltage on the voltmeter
1 V
